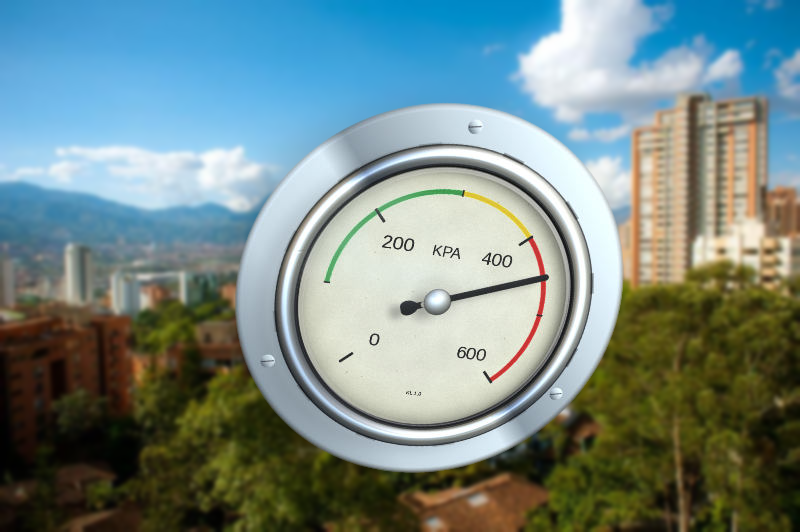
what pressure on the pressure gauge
450 kPa
